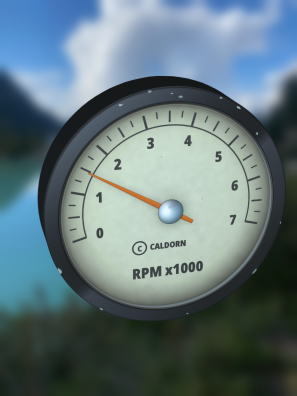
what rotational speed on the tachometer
1500 rpm
